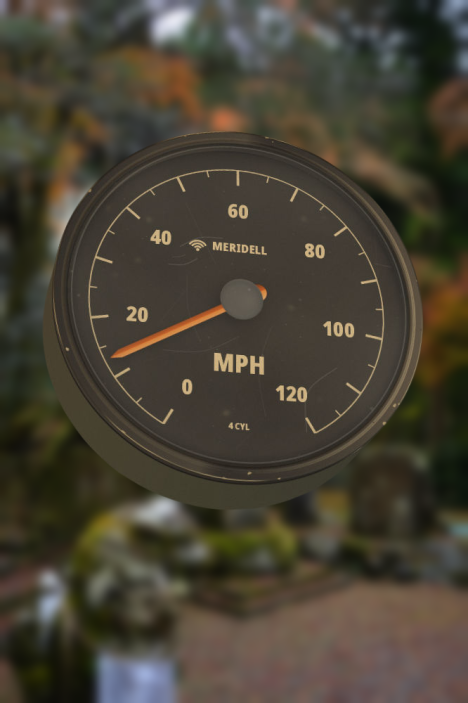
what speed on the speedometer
12.5 mph
